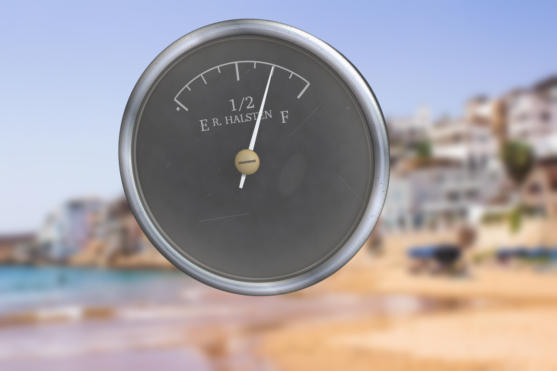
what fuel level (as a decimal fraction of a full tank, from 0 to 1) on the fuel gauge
0.75
